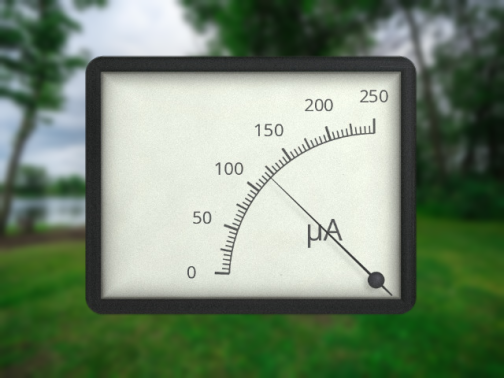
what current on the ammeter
120 µA
